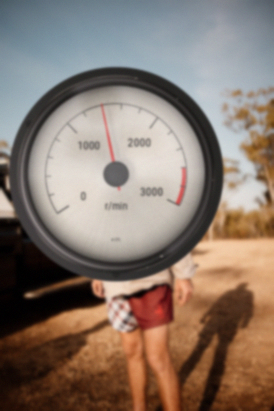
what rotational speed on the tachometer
1400 rpm
